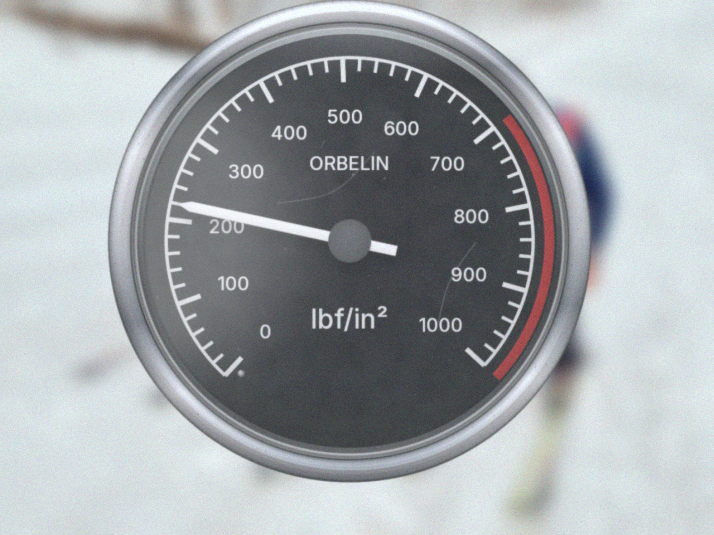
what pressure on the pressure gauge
220 psi
